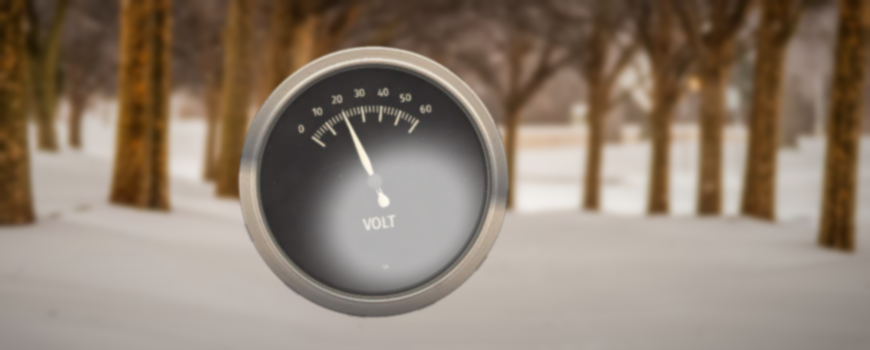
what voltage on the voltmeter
20 V
